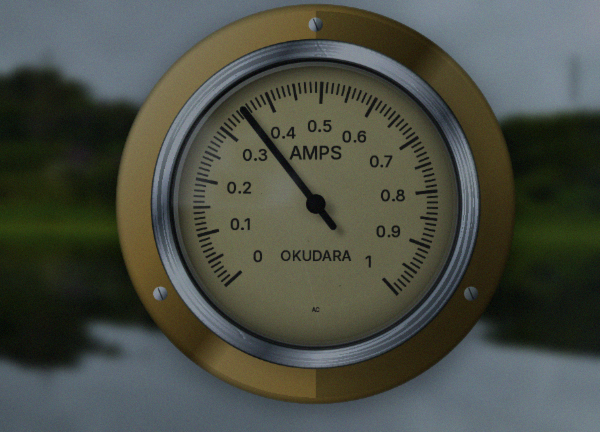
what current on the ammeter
0.35 A
